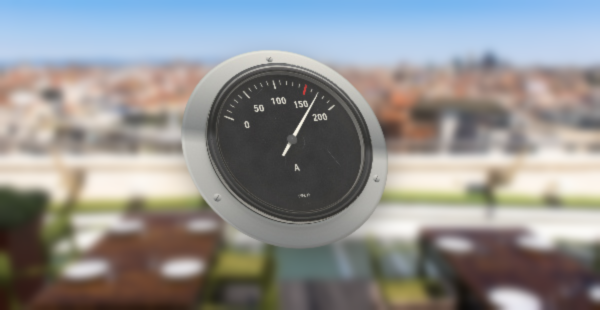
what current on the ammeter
170 A
